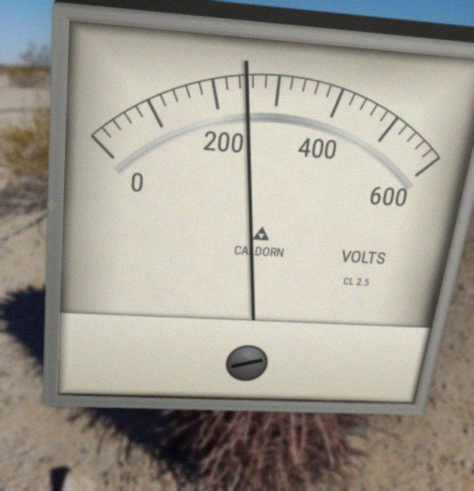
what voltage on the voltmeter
250 V
